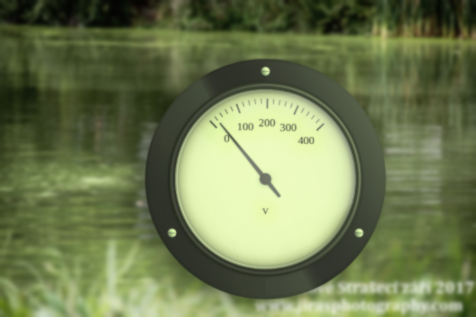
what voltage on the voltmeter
20 V
